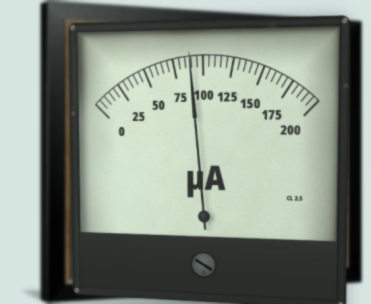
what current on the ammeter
90 µA
